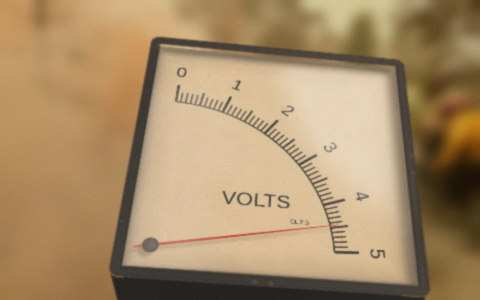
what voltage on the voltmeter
4.5 V
